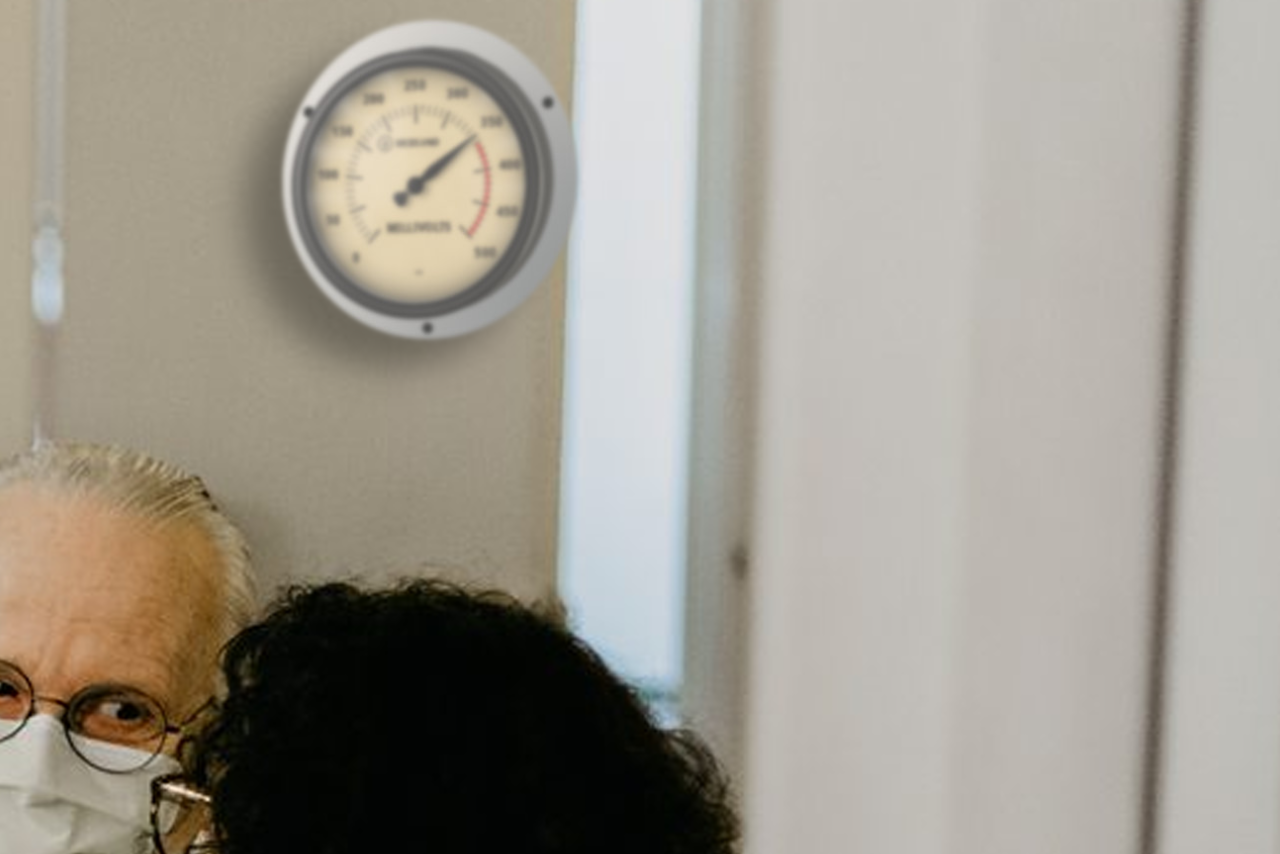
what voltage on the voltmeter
350 mV
